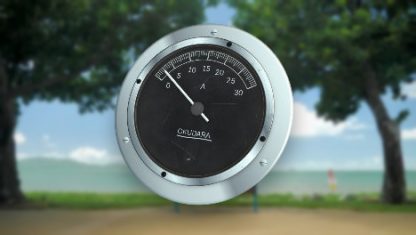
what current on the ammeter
2.5 A
